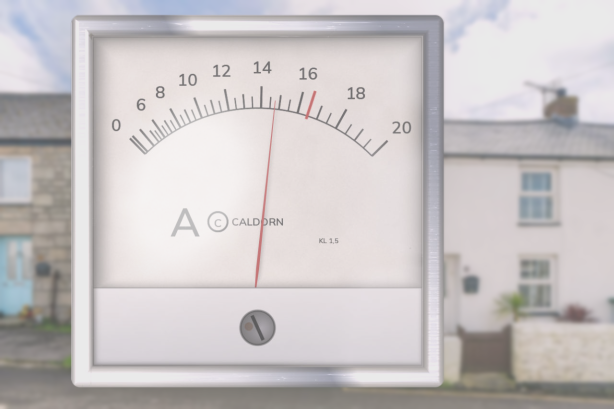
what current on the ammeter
14.75 A
